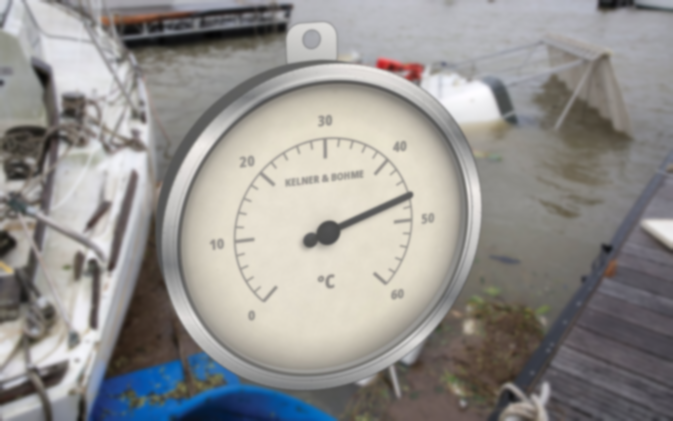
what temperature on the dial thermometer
46 °C
